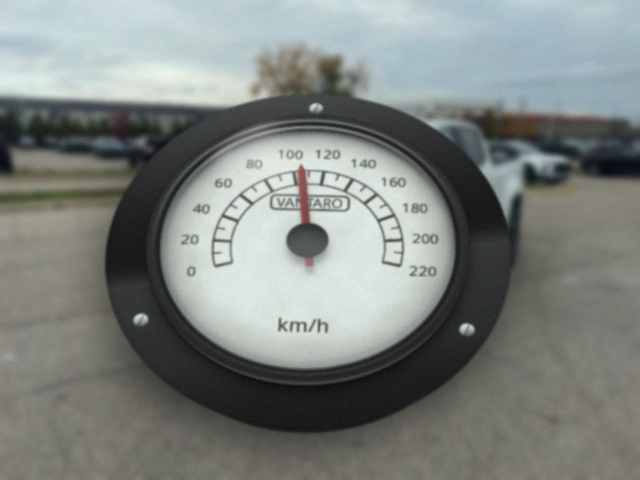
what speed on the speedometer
105 km/h
